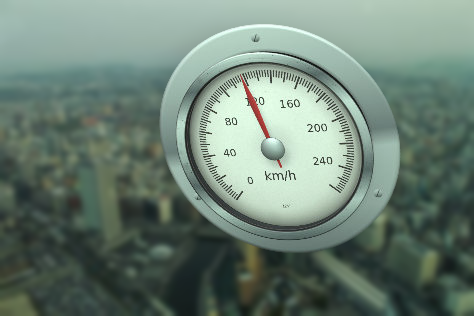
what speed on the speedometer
120 km/h
